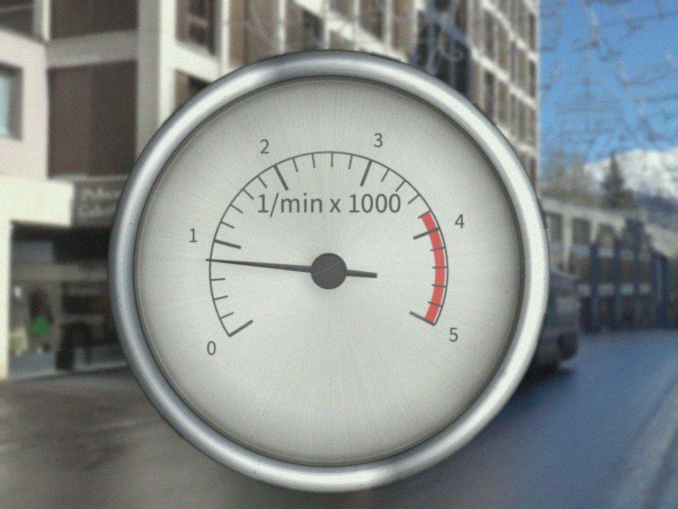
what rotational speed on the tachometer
800 rpm
